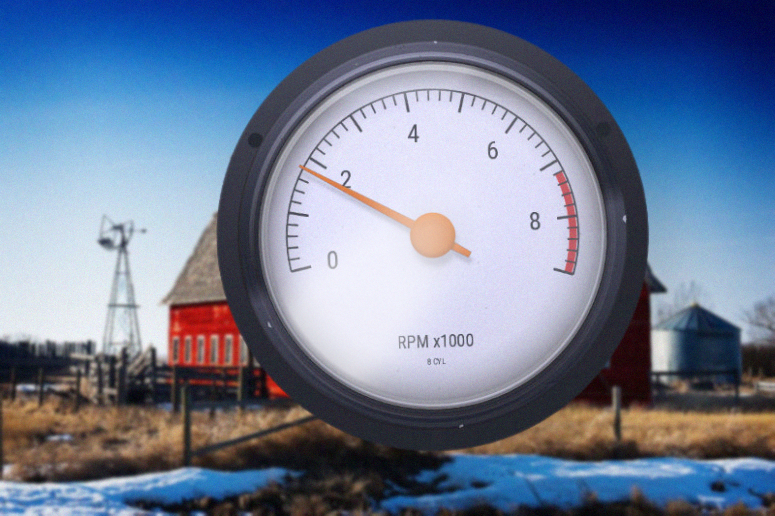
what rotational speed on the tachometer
1800 rpm
